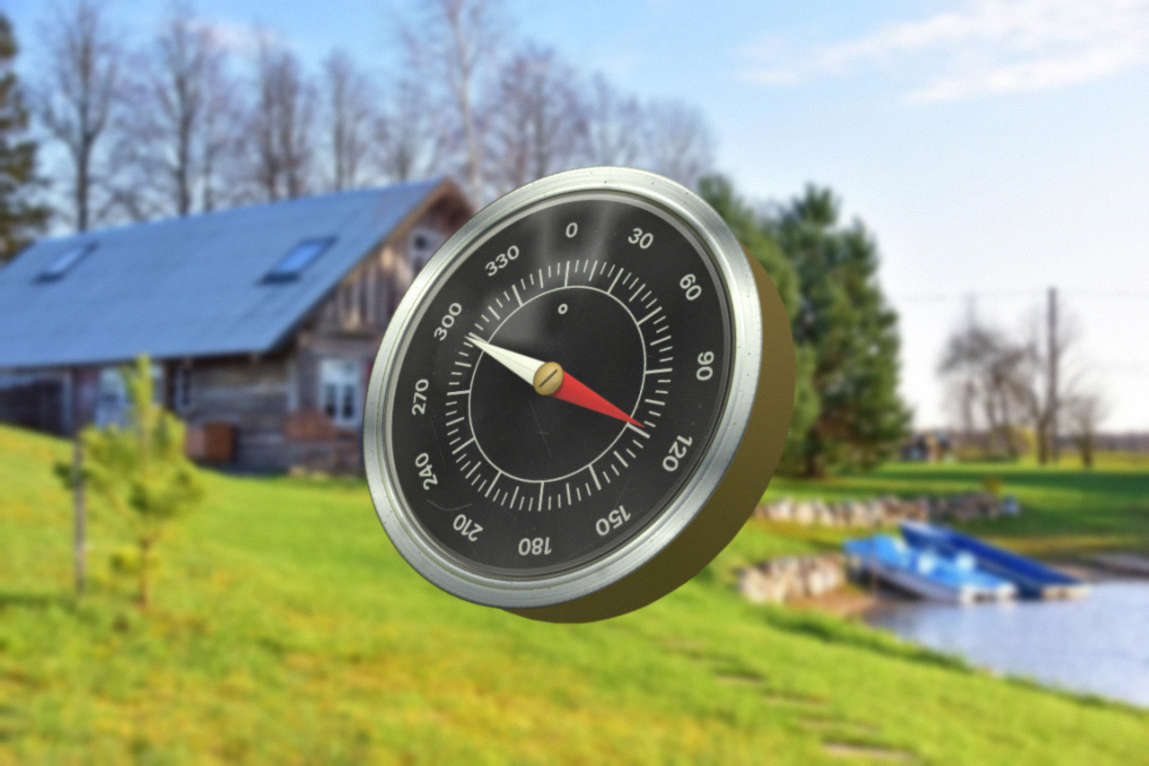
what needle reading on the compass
117.5 °
